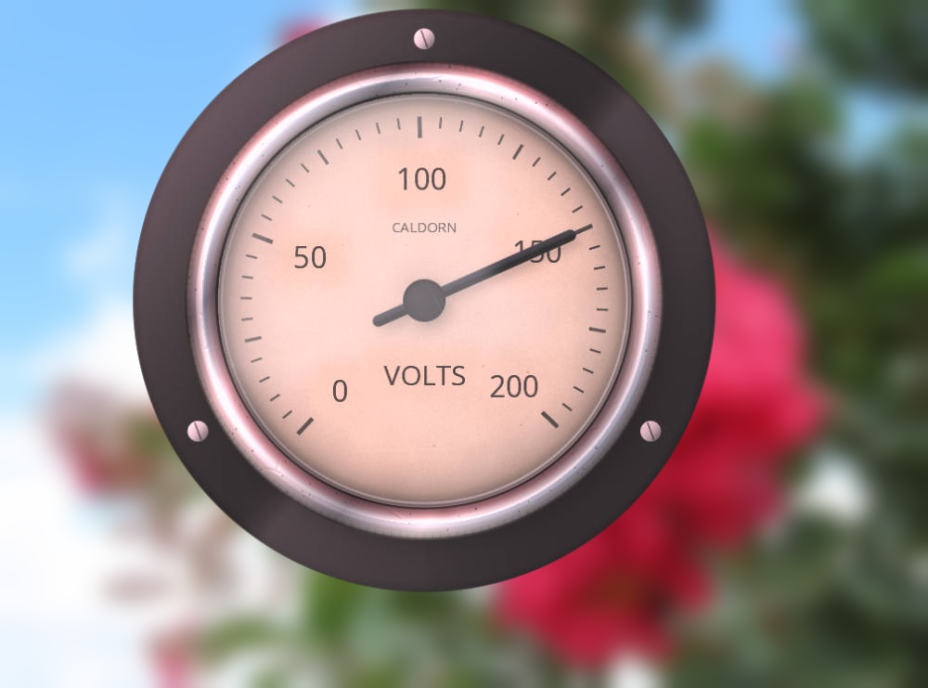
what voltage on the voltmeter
150 V
